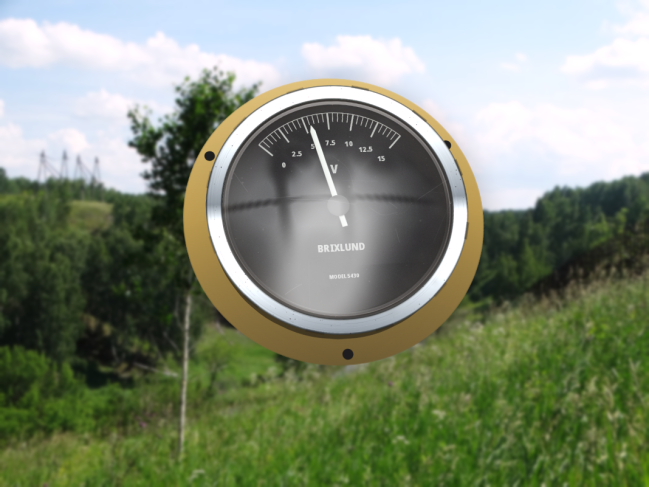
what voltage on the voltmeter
5.5 V
